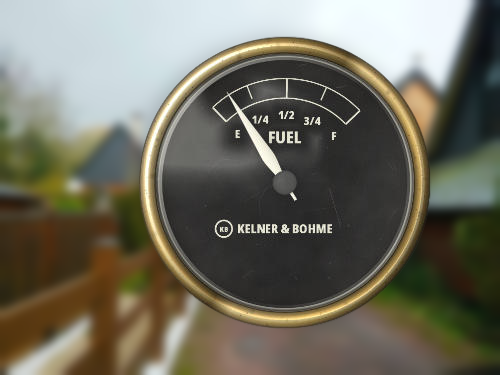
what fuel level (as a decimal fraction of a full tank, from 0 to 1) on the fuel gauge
0.125
